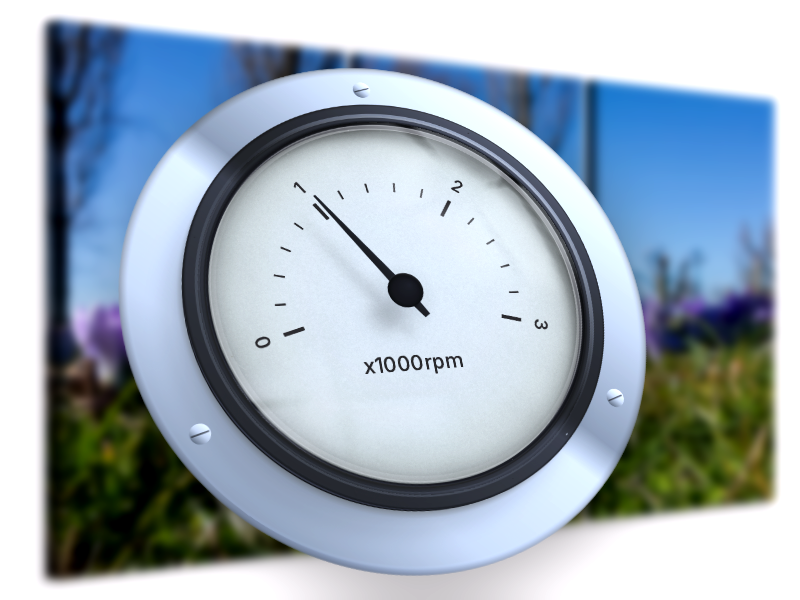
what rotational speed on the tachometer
1000 rpm
